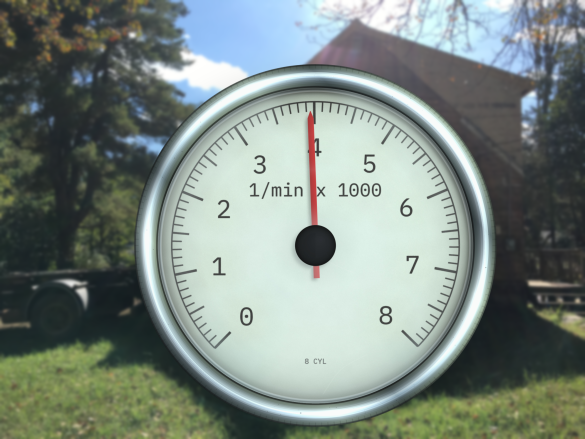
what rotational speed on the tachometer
3950 rpm
